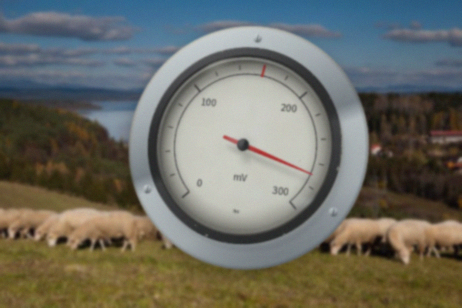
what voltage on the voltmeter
270 mV
